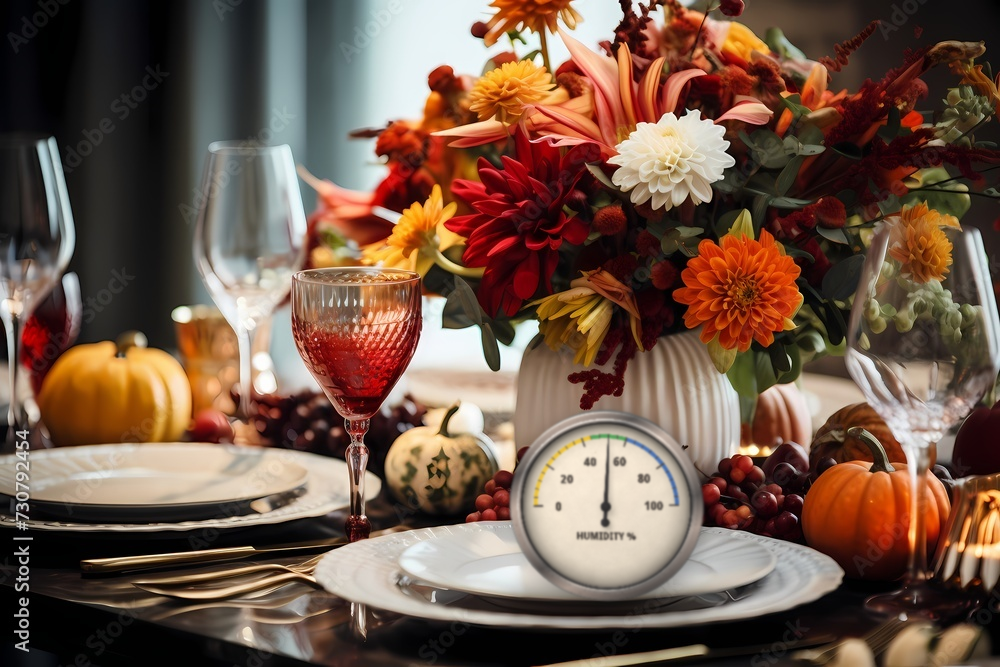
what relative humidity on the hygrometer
52 %
